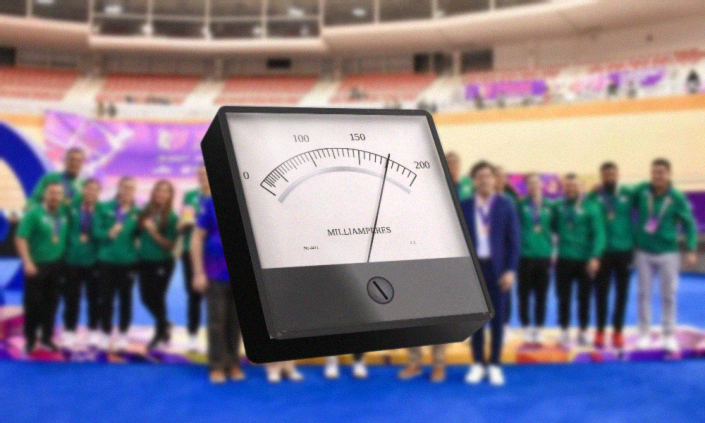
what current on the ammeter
175 mA
